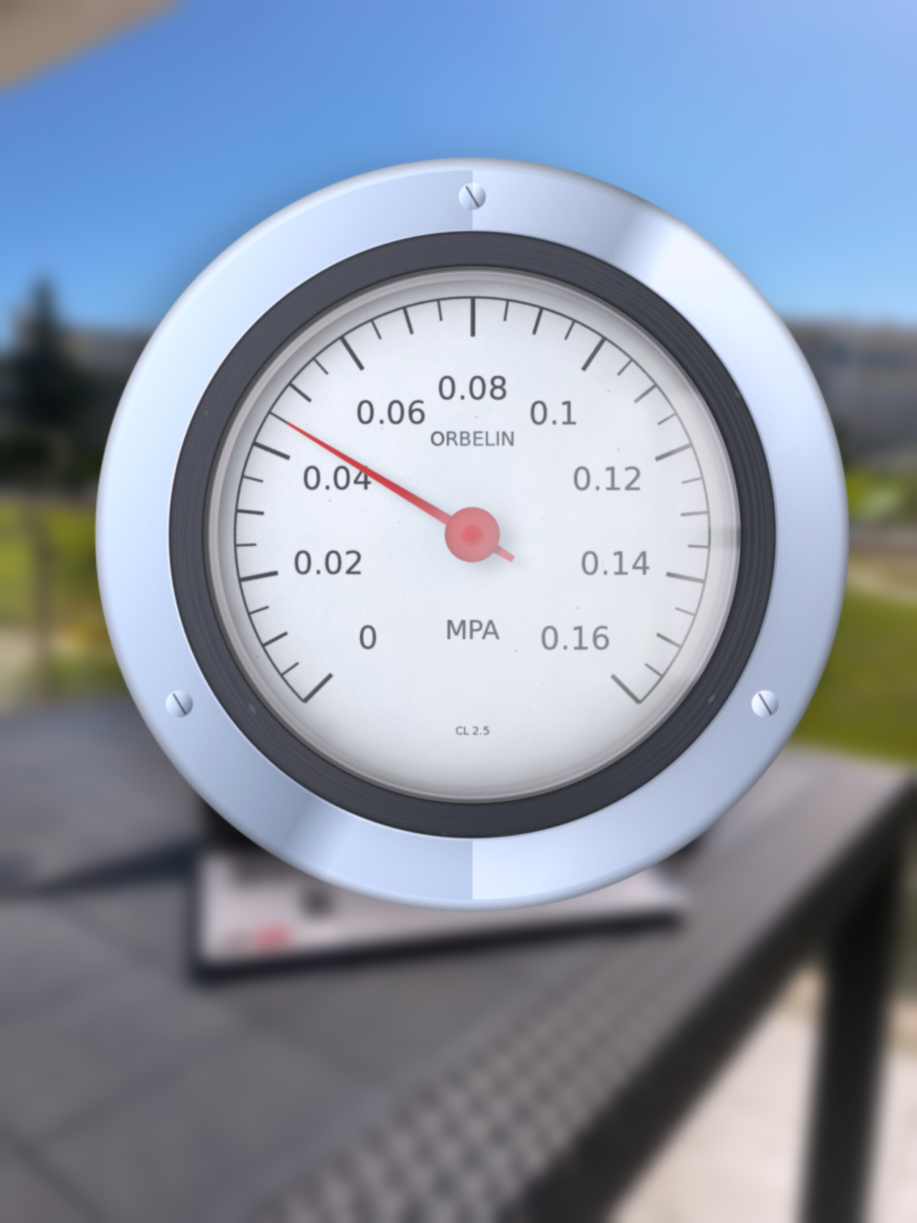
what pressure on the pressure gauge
0.045 MPa
